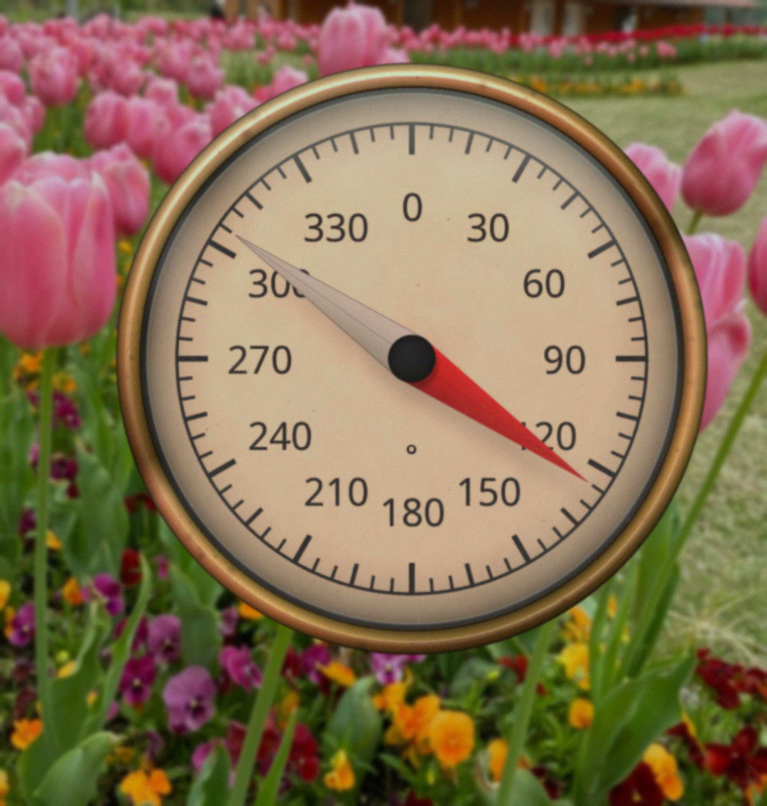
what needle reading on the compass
125 °
